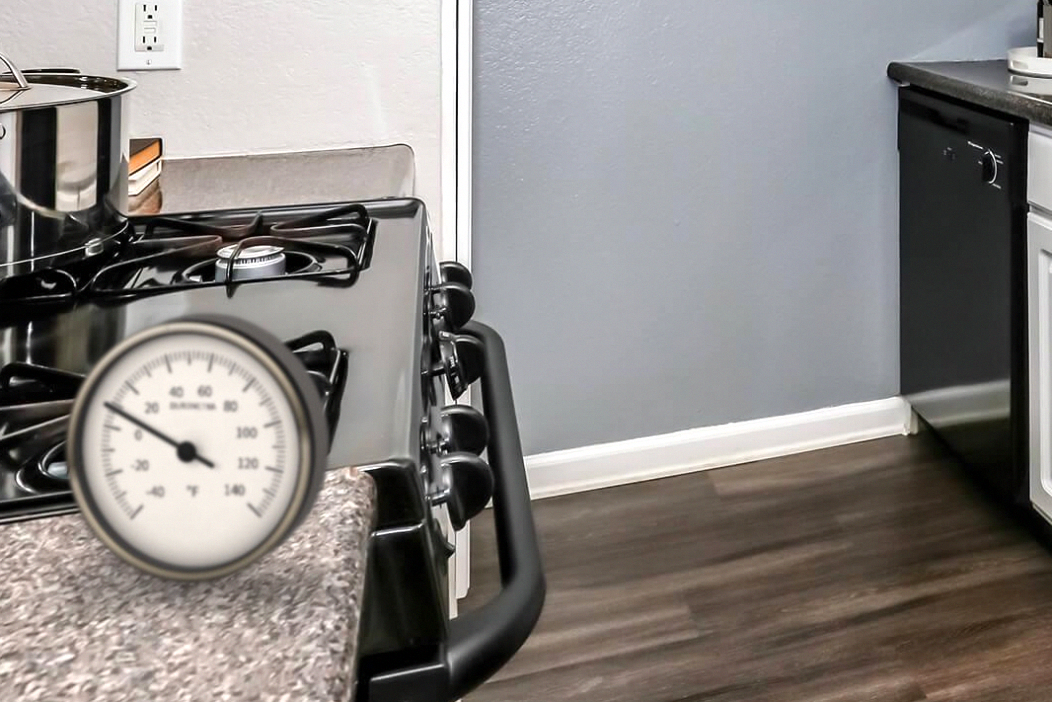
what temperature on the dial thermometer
10 °F
